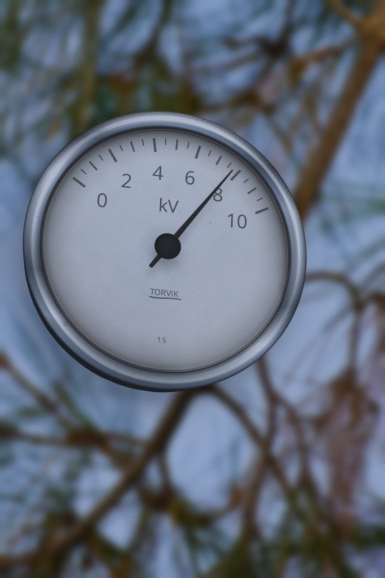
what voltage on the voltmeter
7.75 kV
